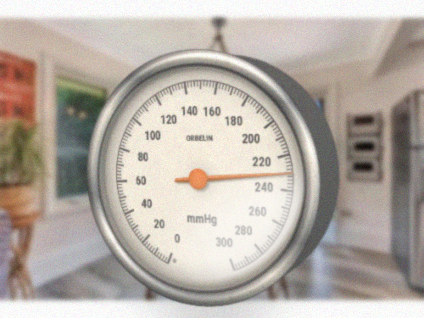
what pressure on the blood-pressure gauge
230 mmHg
